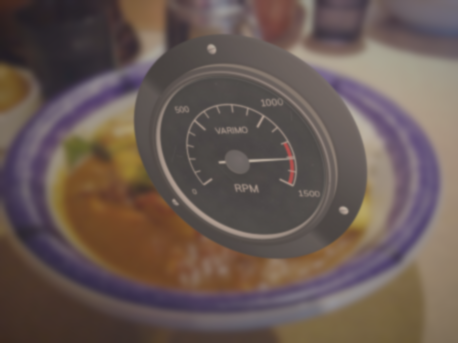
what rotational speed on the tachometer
1300 rpm
